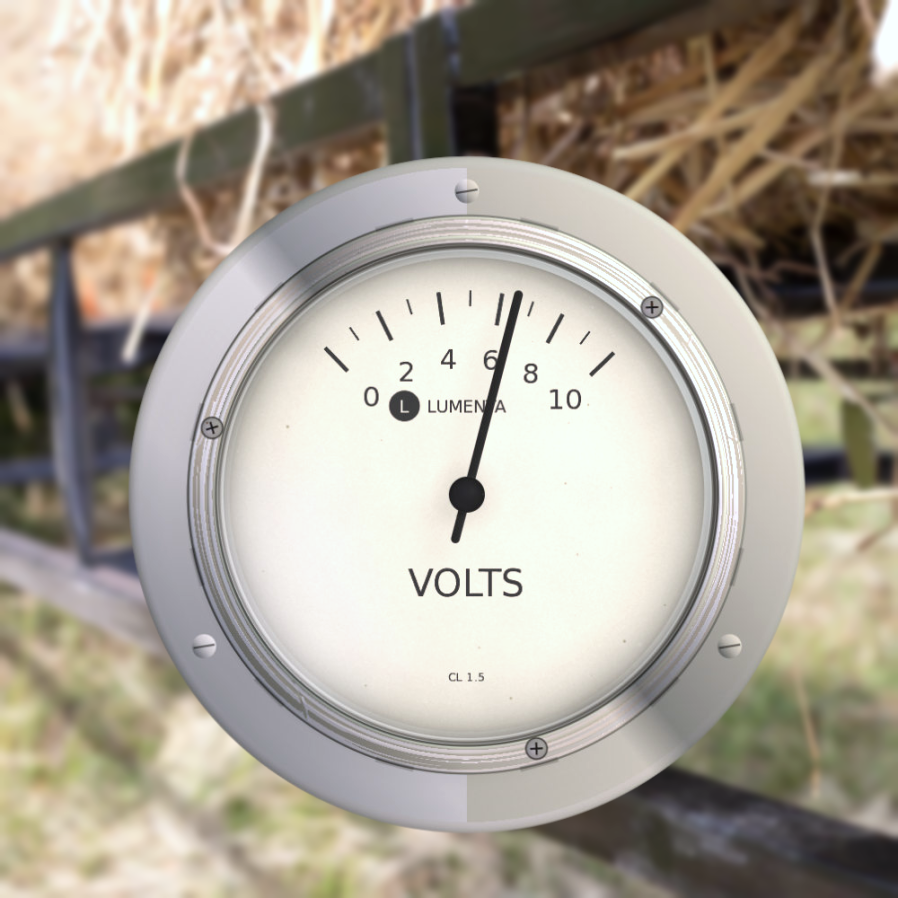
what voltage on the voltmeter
6.5 V
